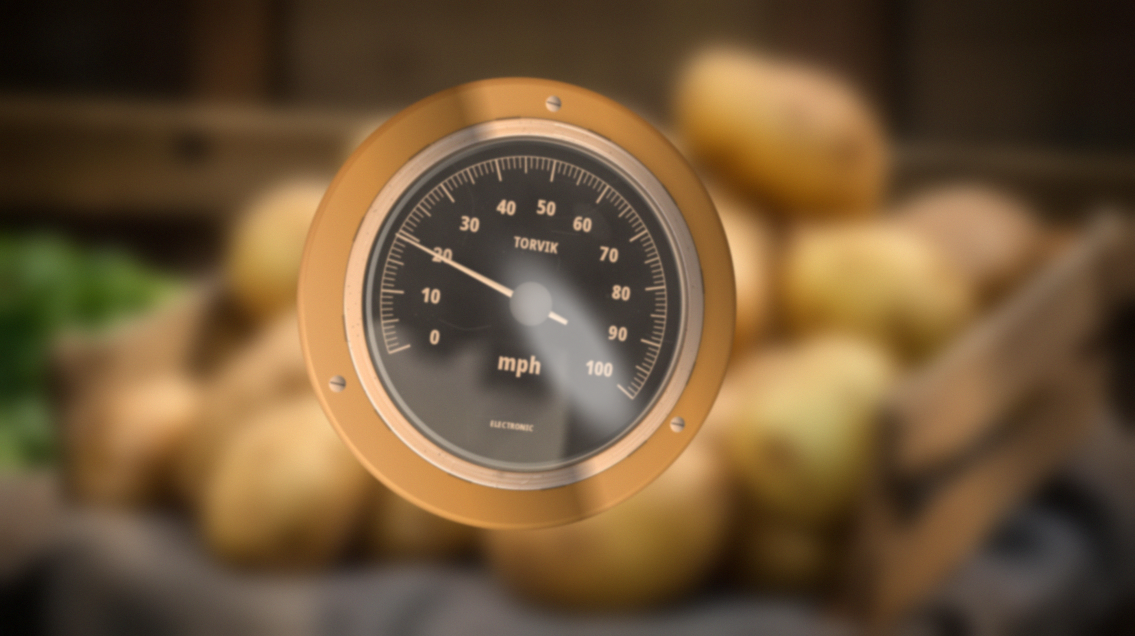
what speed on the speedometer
19 mph
